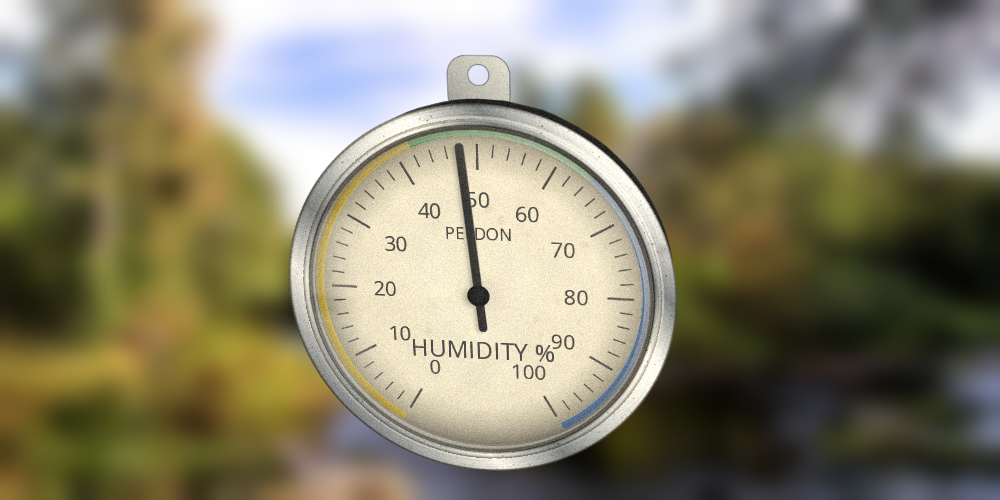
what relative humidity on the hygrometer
48 %
